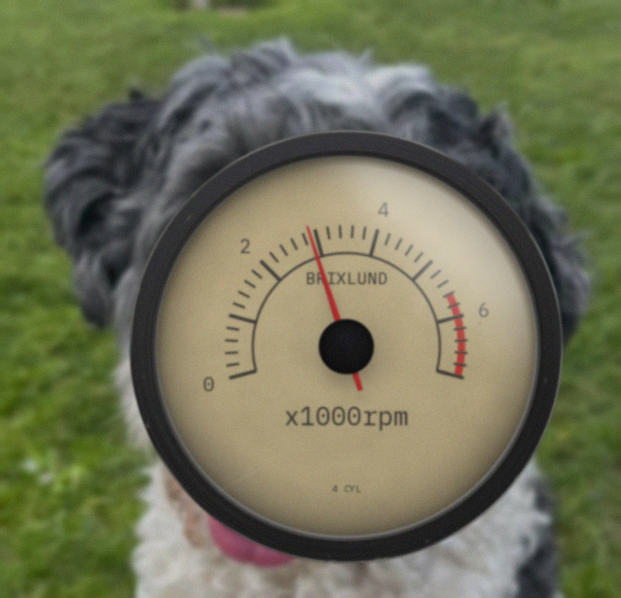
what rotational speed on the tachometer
2900 rpm
